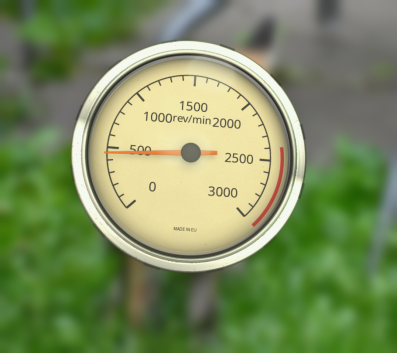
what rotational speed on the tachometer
450 rpm
